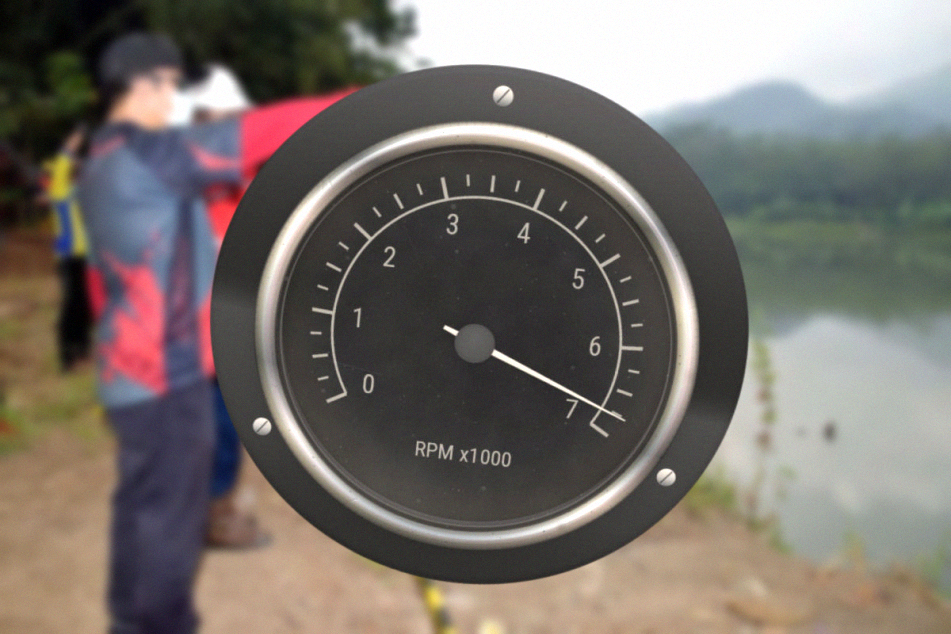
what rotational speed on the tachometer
6750 rpm
